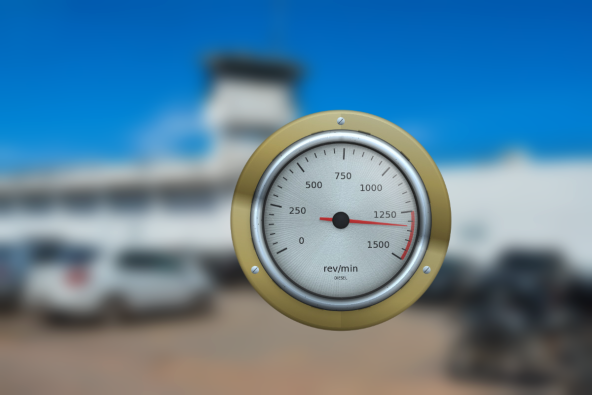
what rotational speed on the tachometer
1325 rpm
